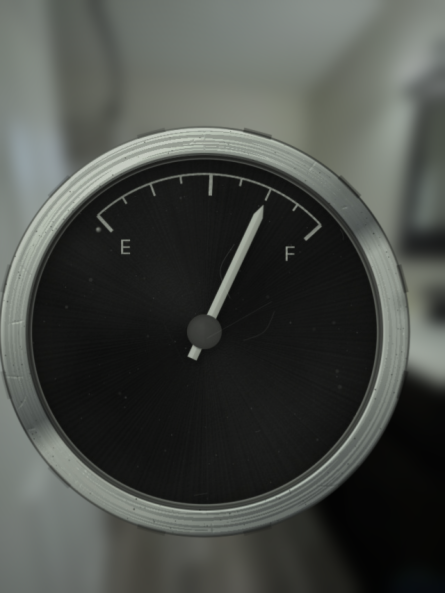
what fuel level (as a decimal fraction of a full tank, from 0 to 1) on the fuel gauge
0.75
